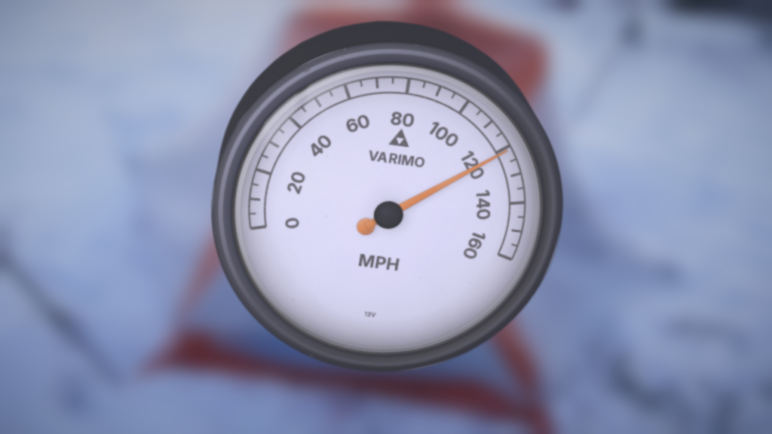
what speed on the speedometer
120 mph
